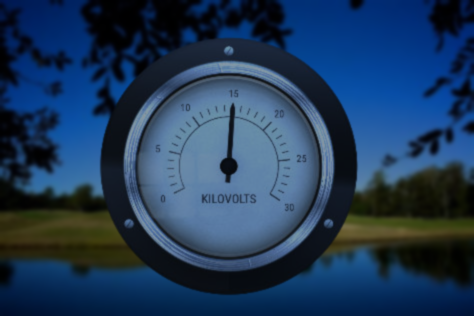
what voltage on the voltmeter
15 kV
